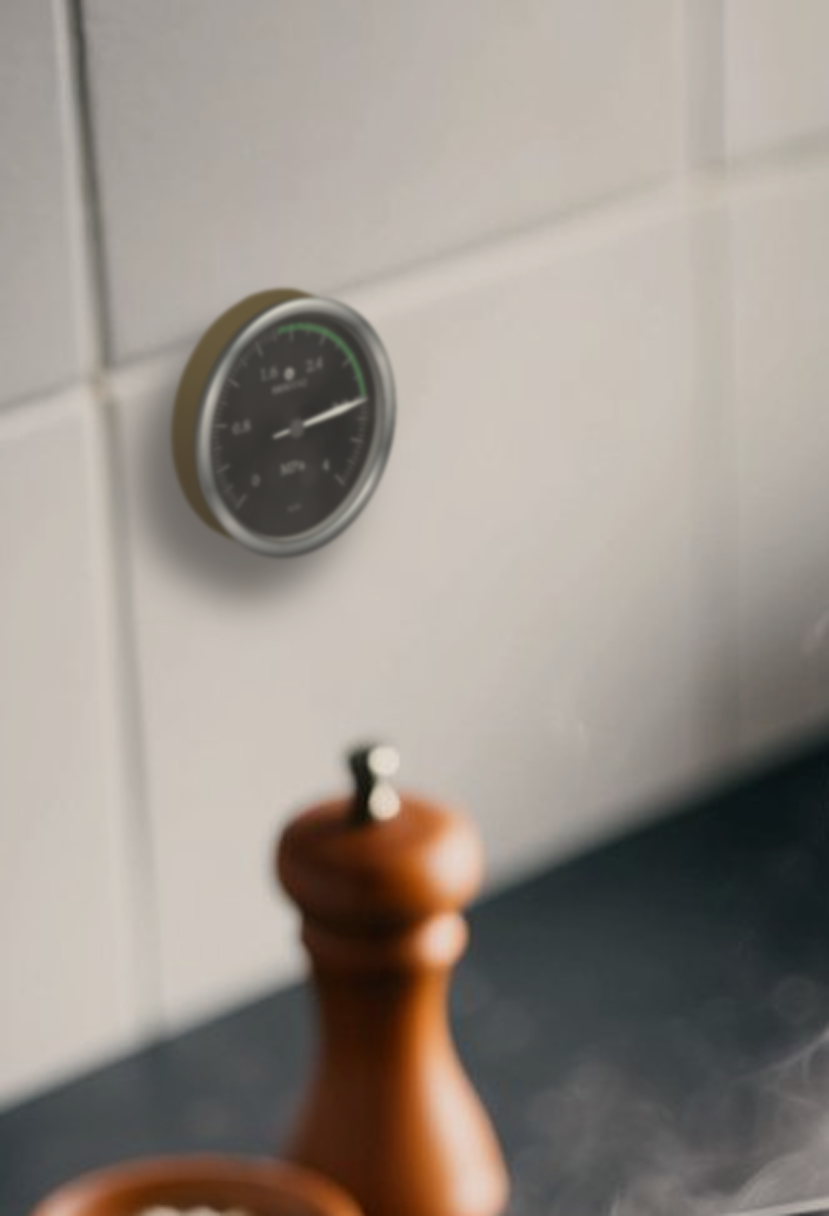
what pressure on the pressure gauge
3.2 MPa
